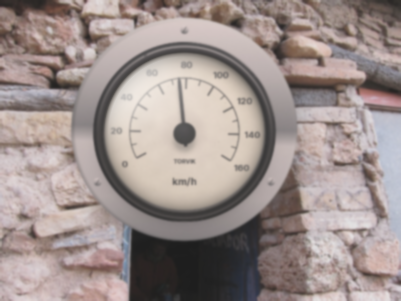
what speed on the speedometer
75 km/h
